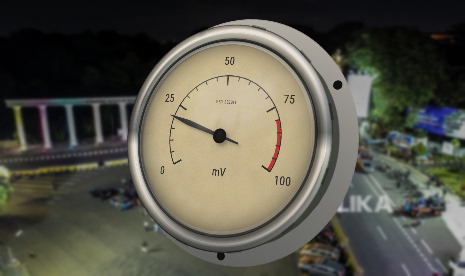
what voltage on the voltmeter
20 mV
